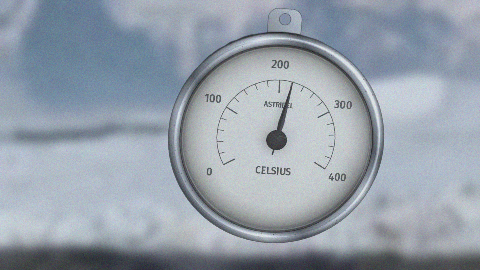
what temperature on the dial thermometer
220 °C
